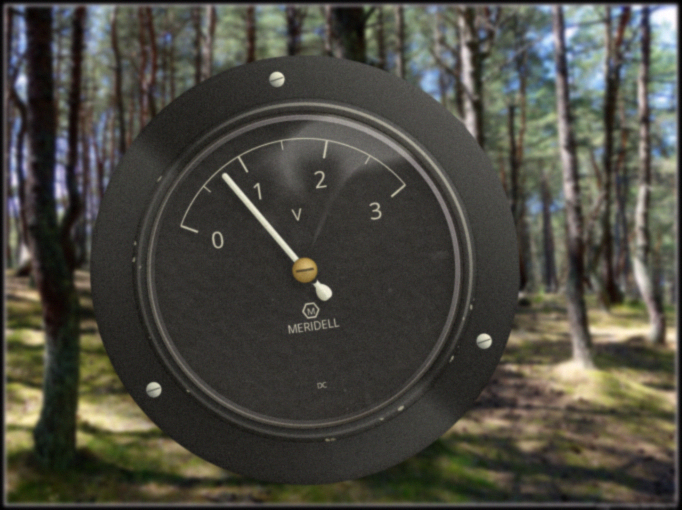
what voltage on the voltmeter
0.75 V
